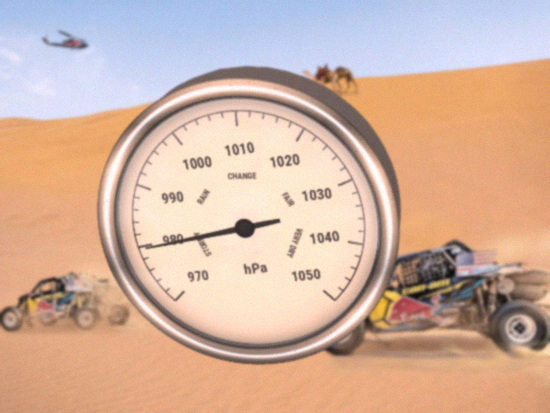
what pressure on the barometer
980 hPa
